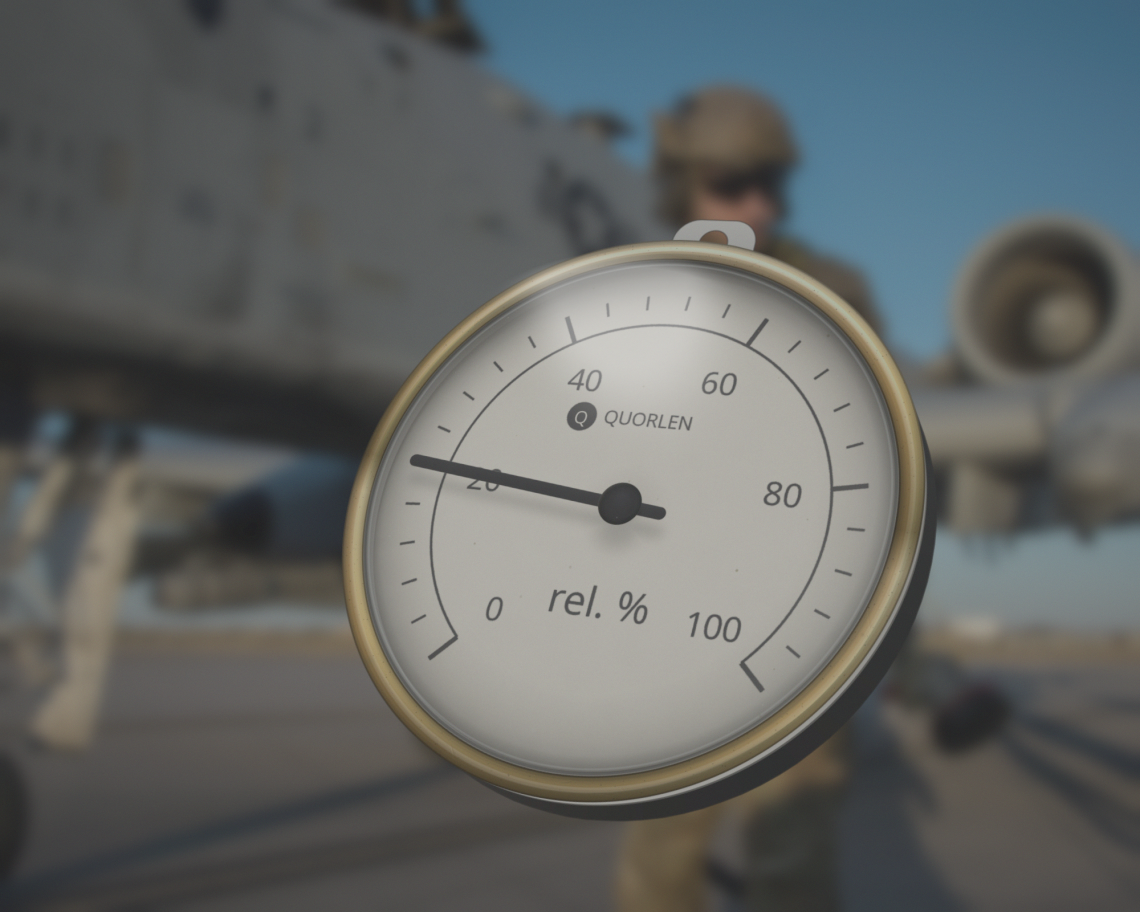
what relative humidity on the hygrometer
20 %
